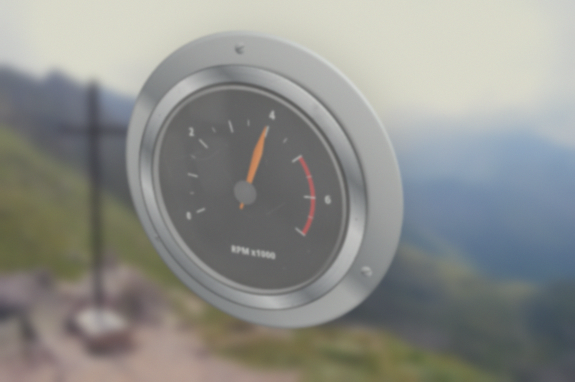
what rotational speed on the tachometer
4000 rpm
